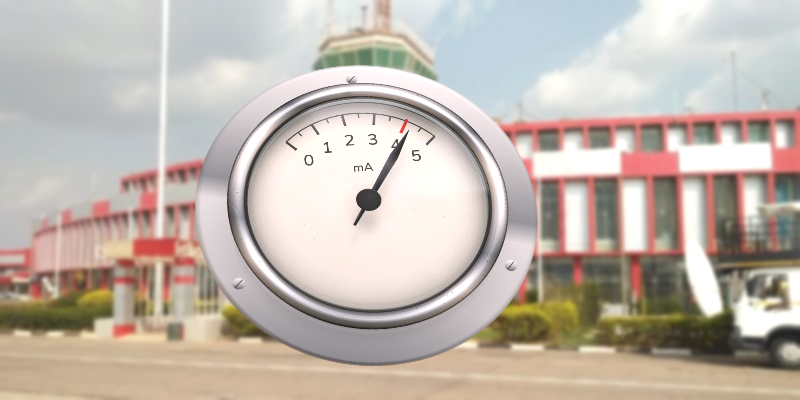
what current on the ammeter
4.25 mA
